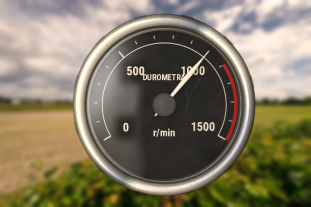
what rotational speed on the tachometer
1000 rpm
